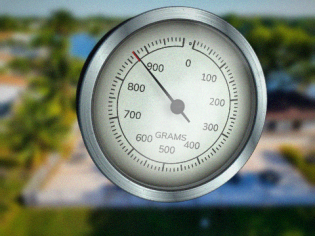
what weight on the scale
870 g
